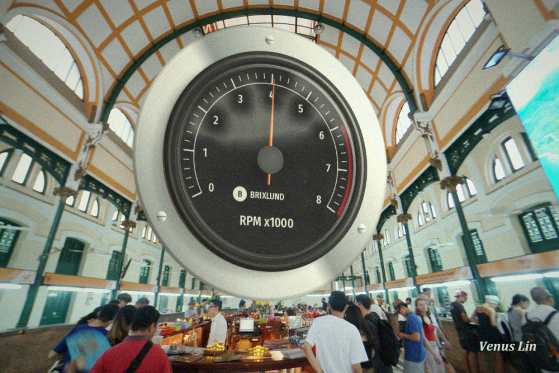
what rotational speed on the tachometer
4000 rpm
